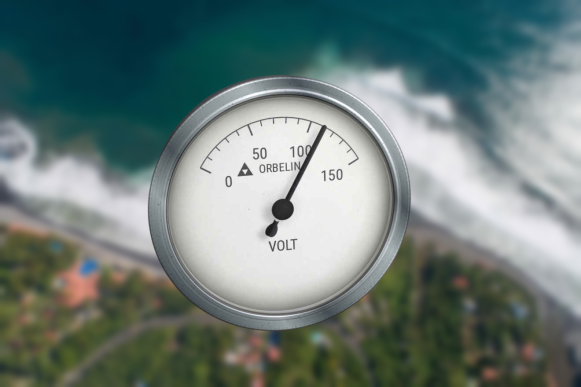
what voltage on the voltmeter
110 V
